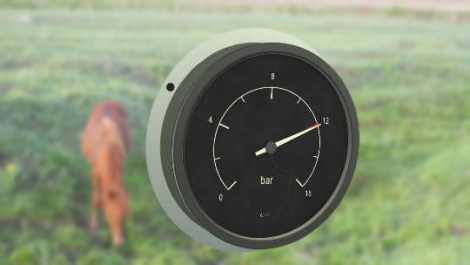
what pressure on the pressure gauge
12 bar
